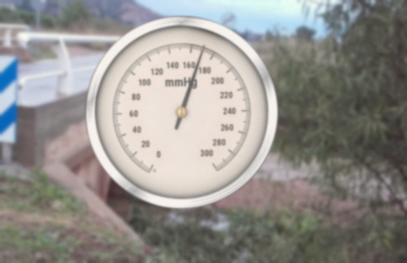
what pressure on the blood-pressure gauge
170 mmHg
